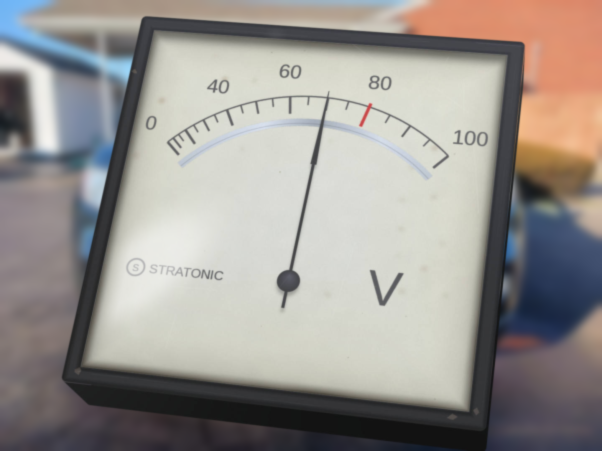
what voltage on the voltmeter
70 V
